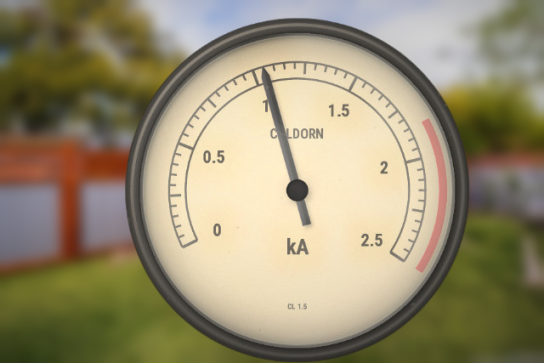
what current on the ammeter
1.05 kA
